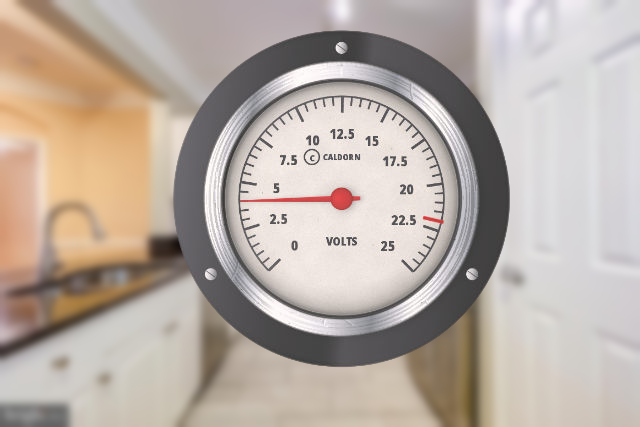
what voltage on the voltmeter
4 V
